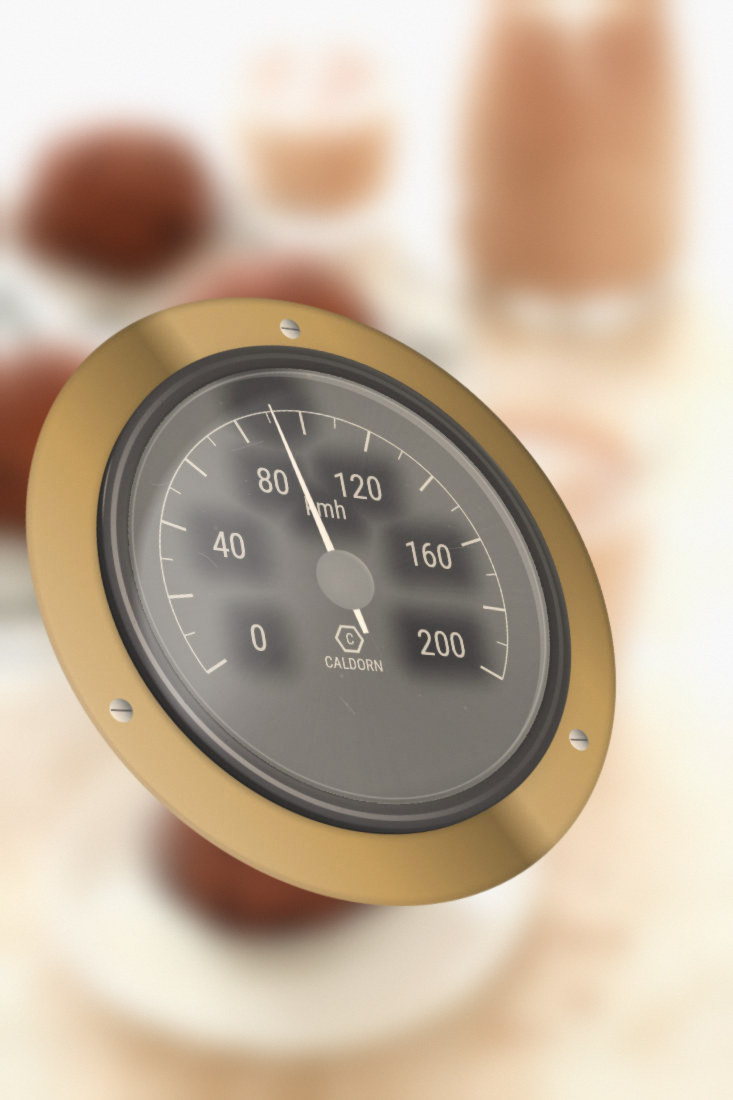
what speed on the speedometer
90 km/h
